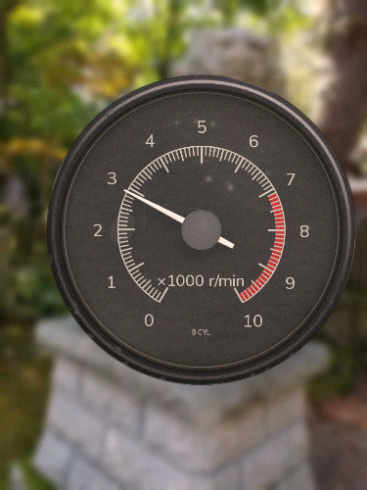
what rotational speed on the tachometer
2900 rpm
